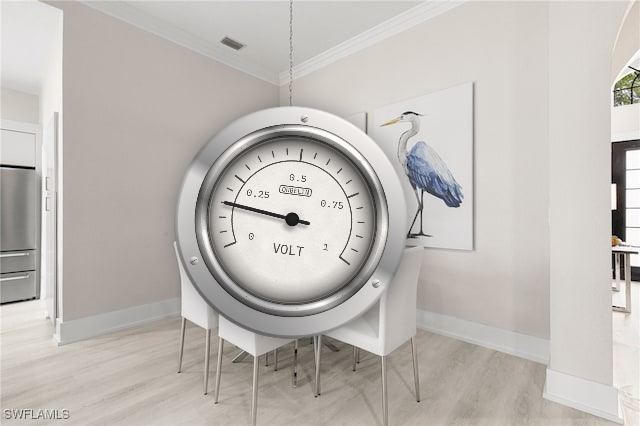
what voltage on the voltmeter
0.15 V
